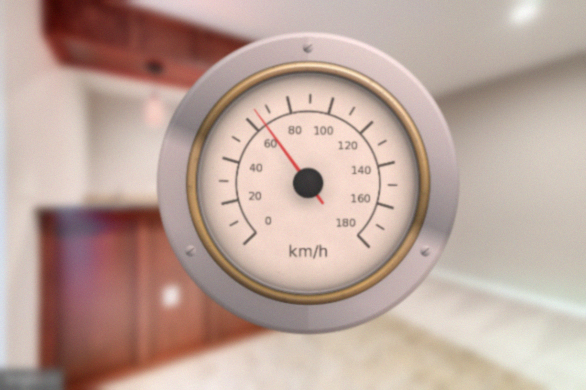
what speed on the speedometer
65 km/h
